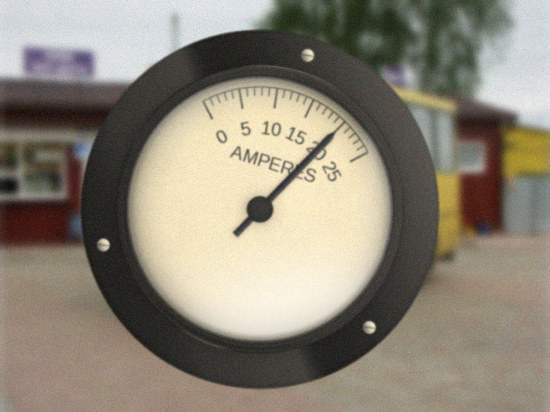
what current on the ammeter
20 A
